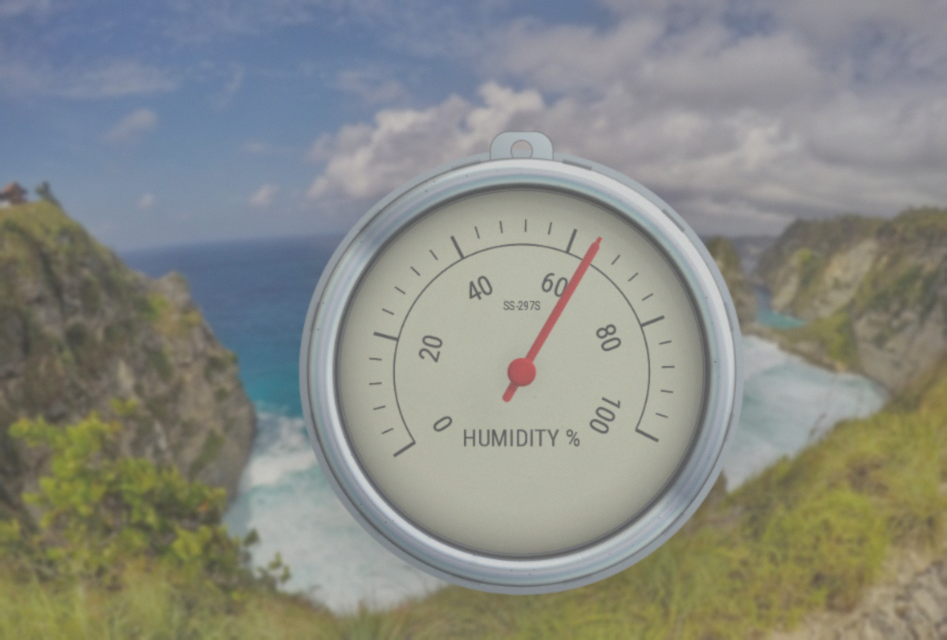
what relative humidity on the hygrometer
64 %
